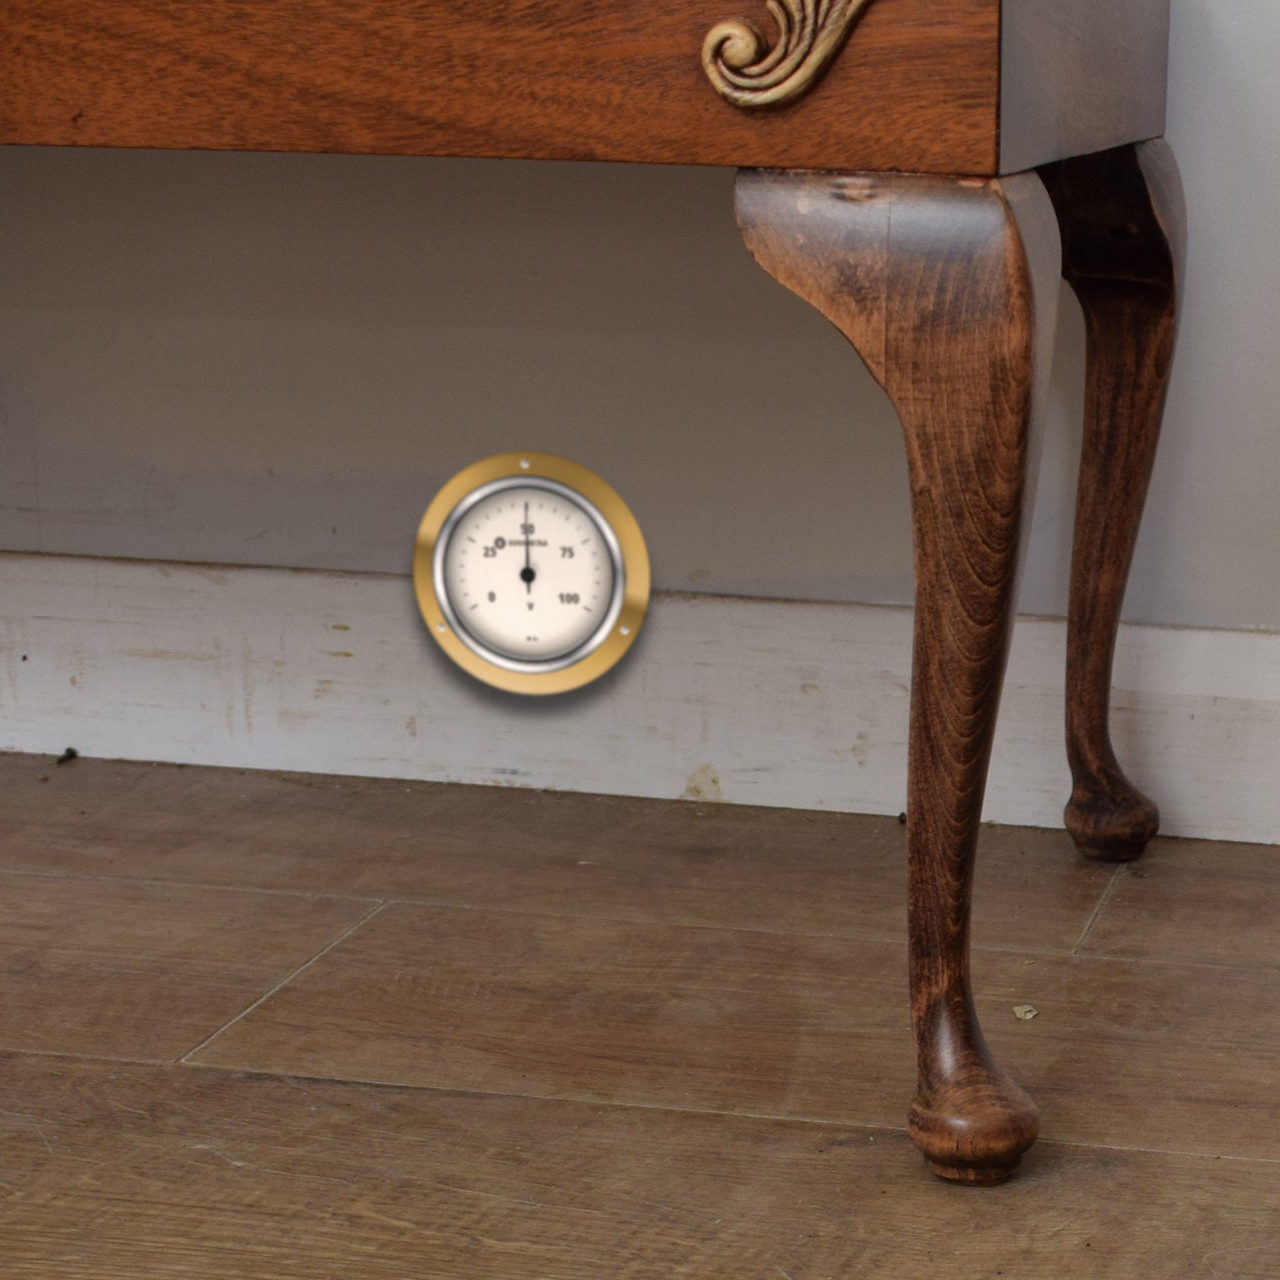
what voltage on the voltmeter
50 V
